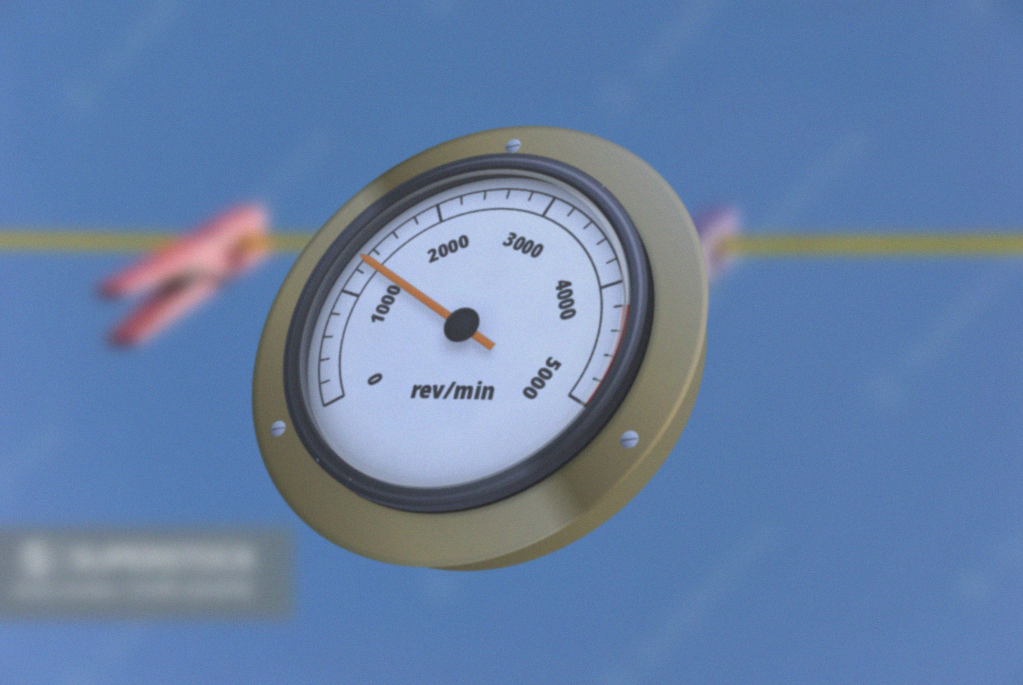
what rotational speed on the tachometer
1300 rpm
